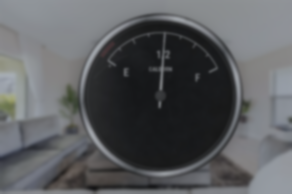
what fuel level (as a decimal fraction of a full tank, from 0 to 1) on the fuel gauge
0.5
